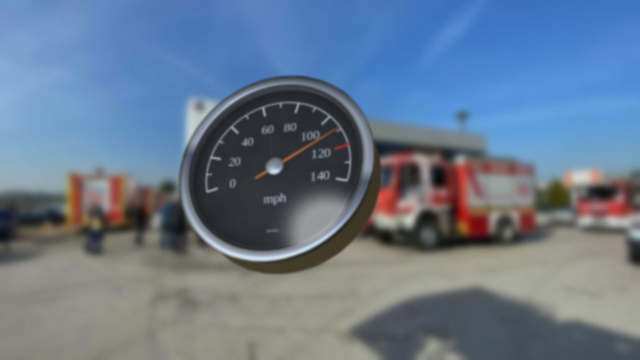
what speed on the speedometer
110 mph
